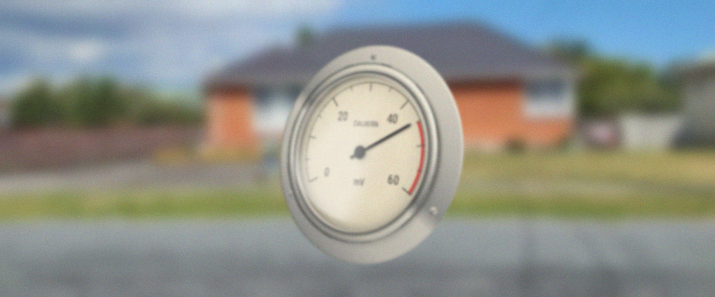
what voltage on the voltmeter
45 mV
